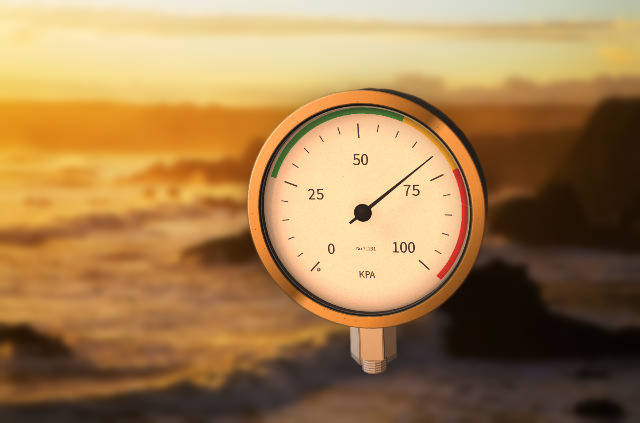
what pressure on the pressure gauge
70 kPa
